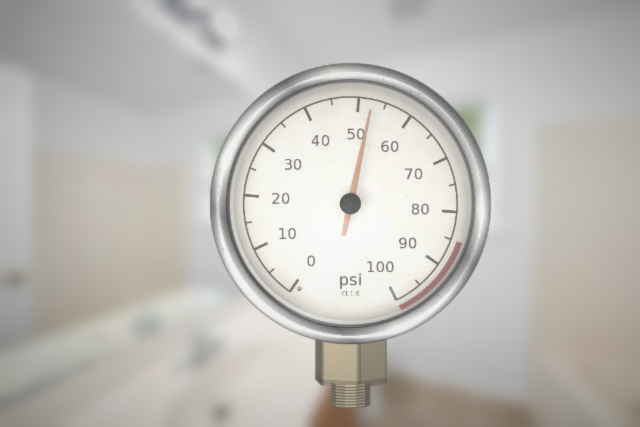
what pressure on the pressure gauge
52.5 psi
